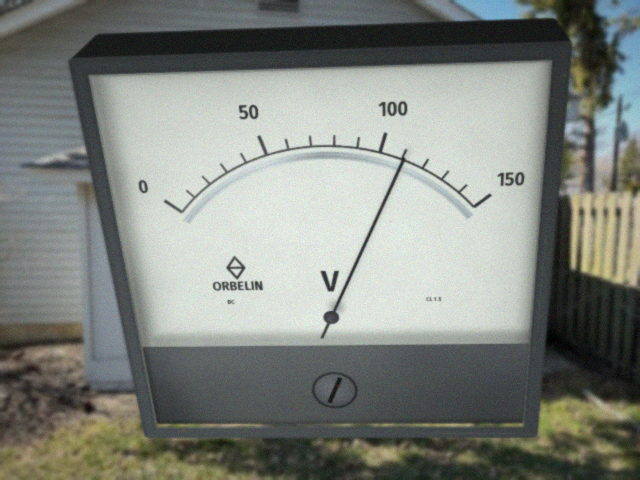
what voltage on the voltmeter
110 V
